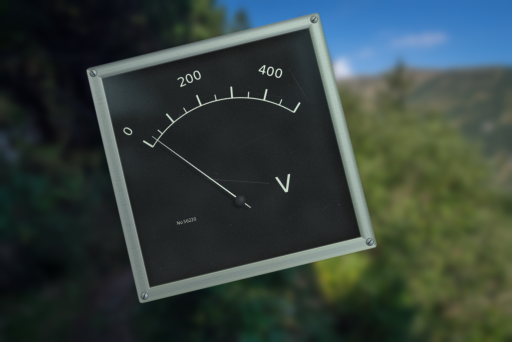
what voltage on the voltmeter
25 V
